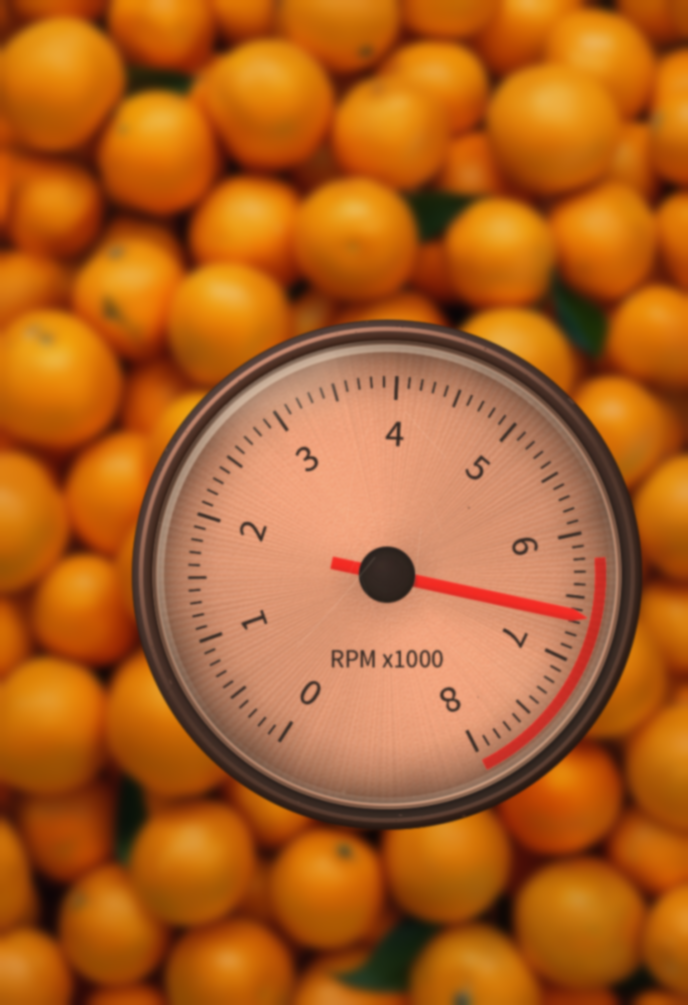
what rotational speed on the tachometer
6650 rpm
